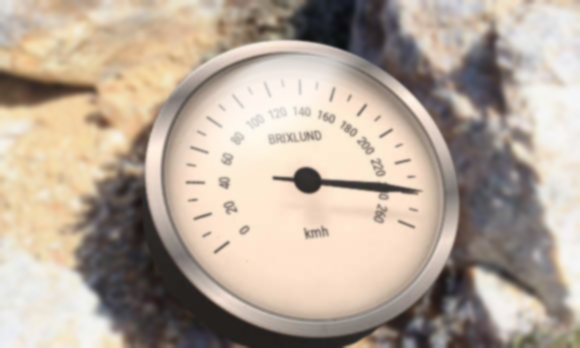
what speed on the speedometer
240 km/h
